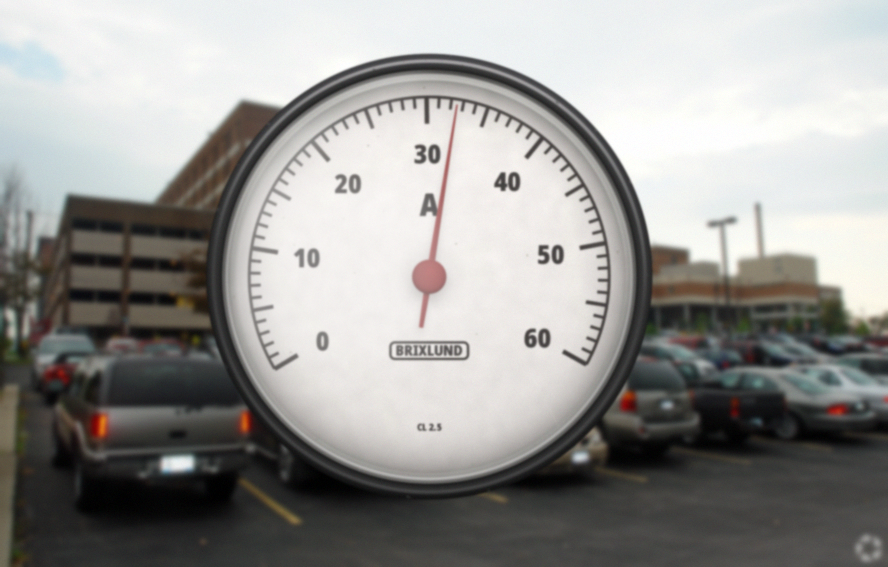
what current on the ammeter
32.5 A
